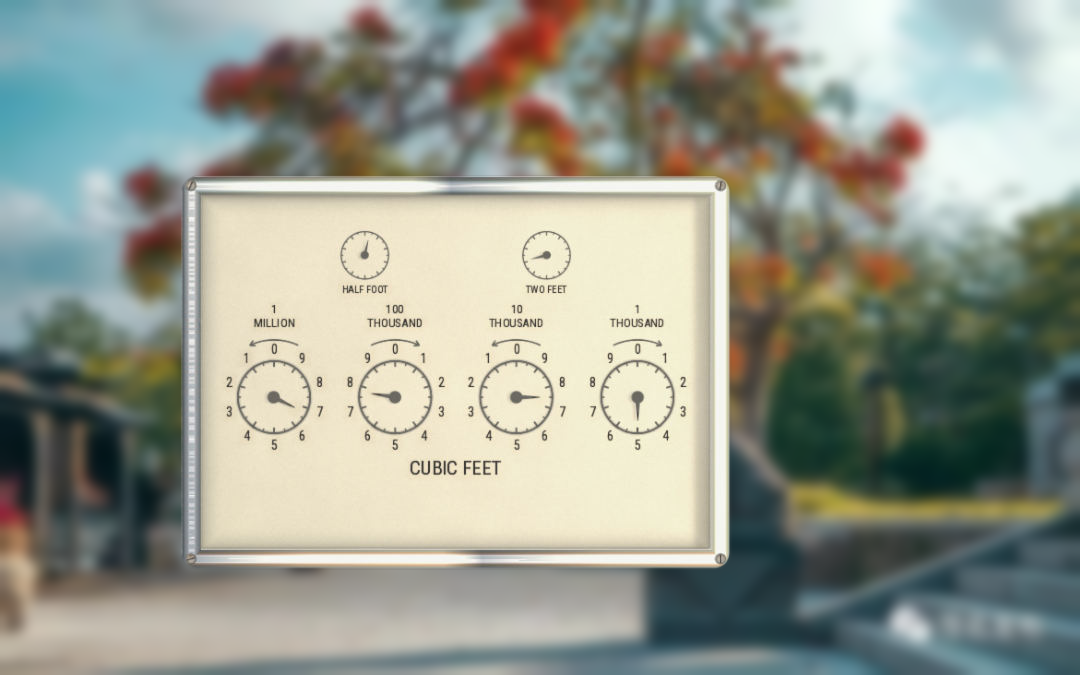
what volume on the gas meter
677500 ft³
